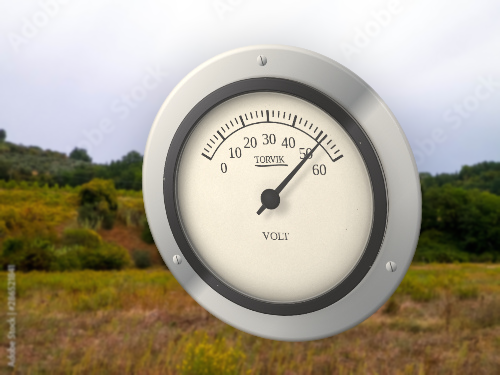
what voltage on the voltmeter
52 V
